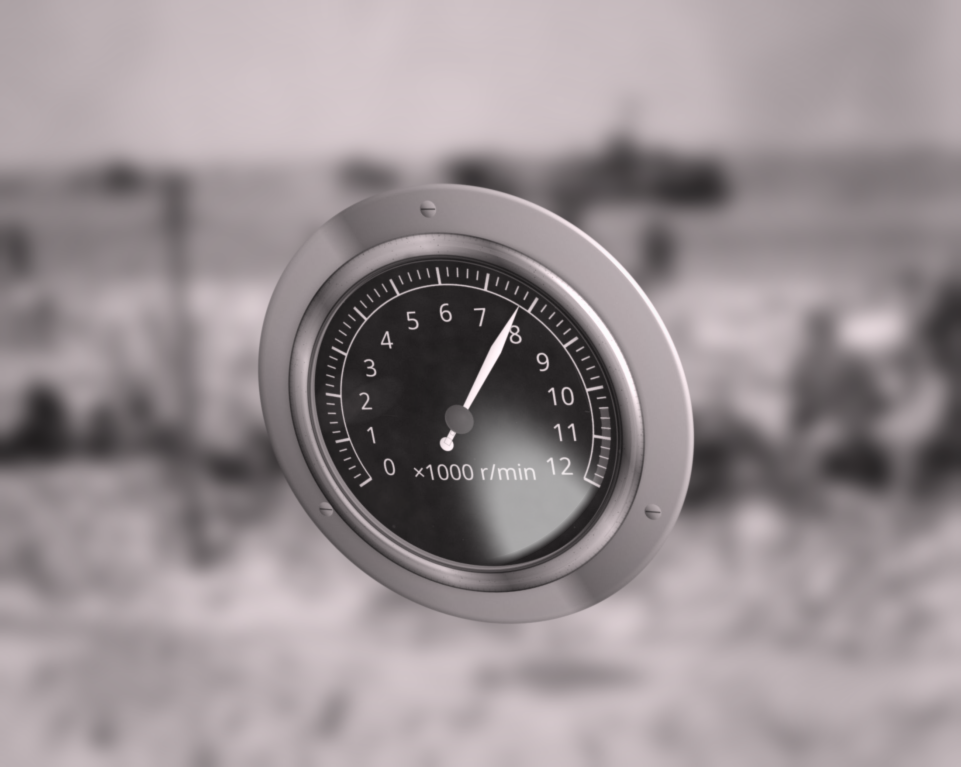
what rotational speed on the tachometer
7800 rpm
